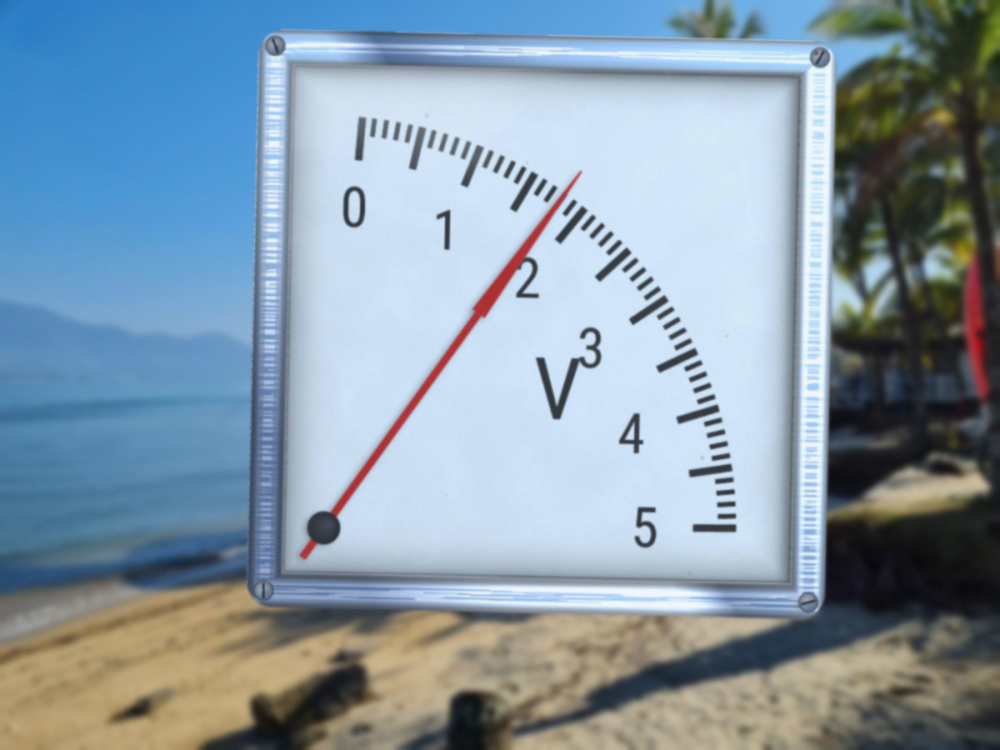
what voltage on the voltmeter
1.8 V
